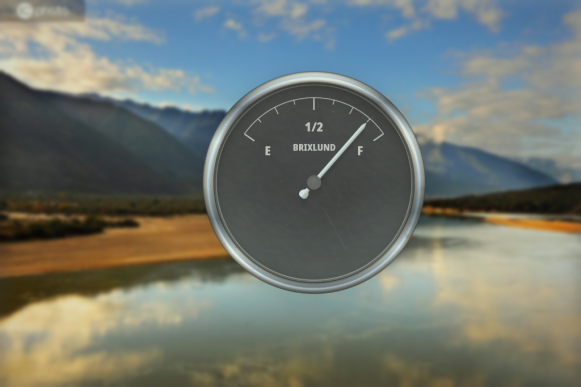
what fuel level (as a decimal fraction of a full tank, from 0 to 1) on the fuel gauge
0.875
